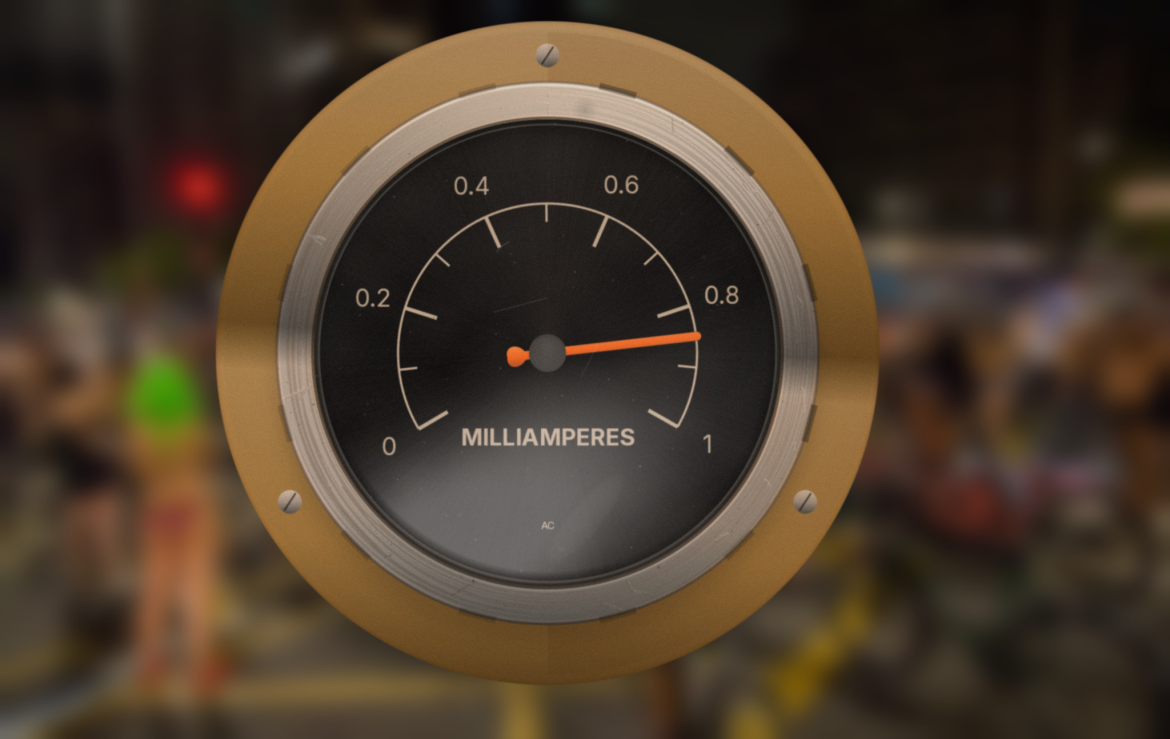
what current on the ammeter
0.85 mA
